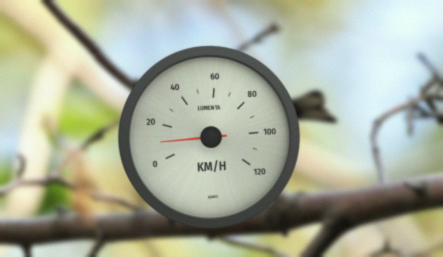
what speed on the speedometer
10 km/h
